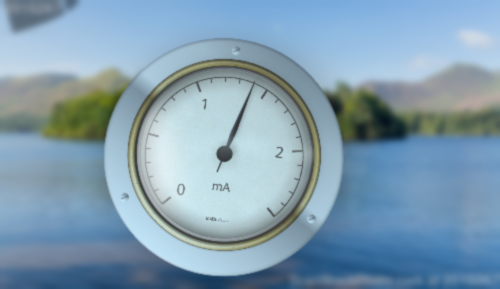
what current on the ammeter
1.4 mA
